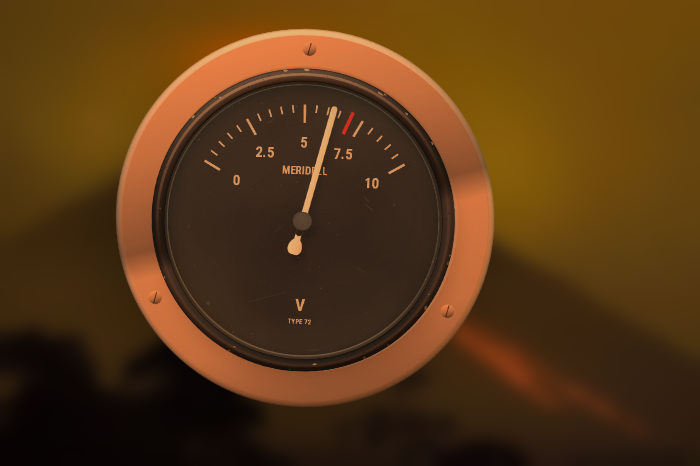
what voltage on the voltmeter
6.25 V
